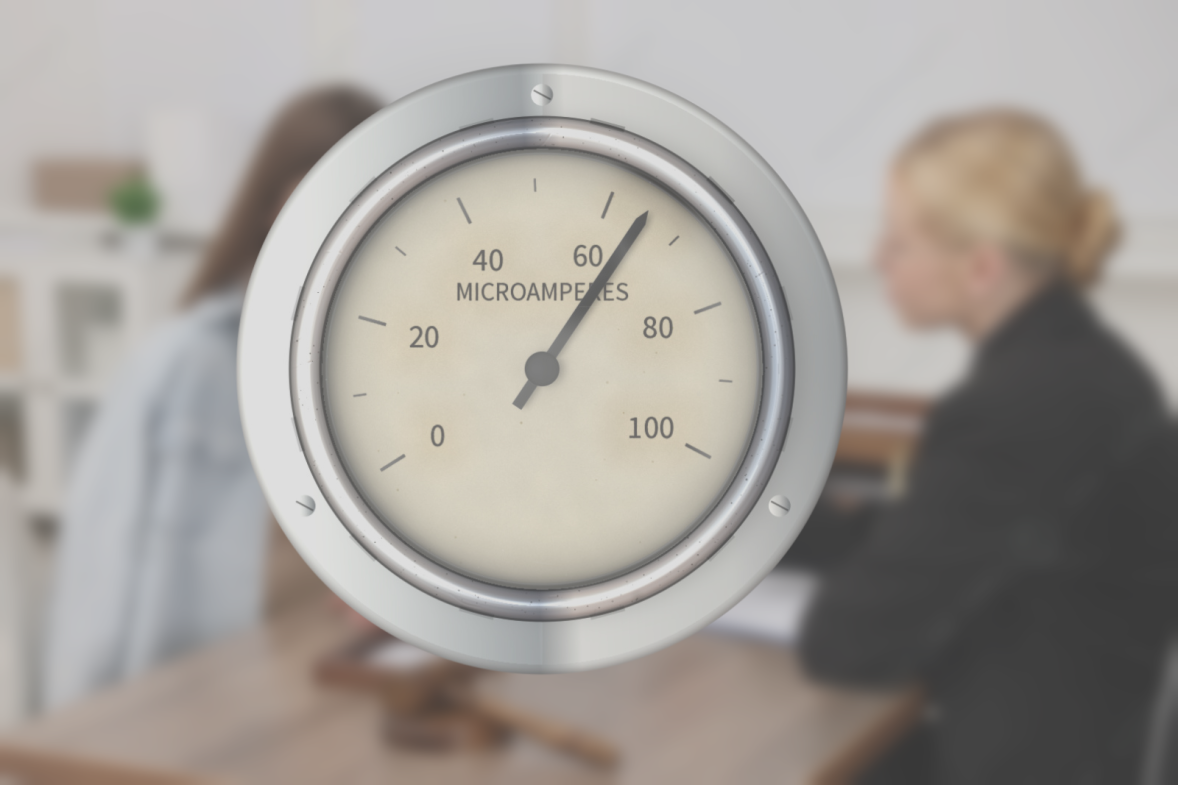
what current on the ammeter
65 µA
